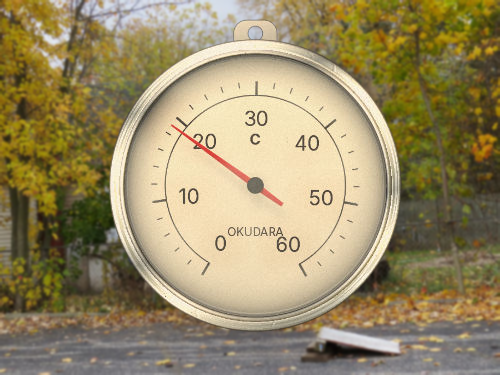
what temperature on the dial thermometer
19 °C
